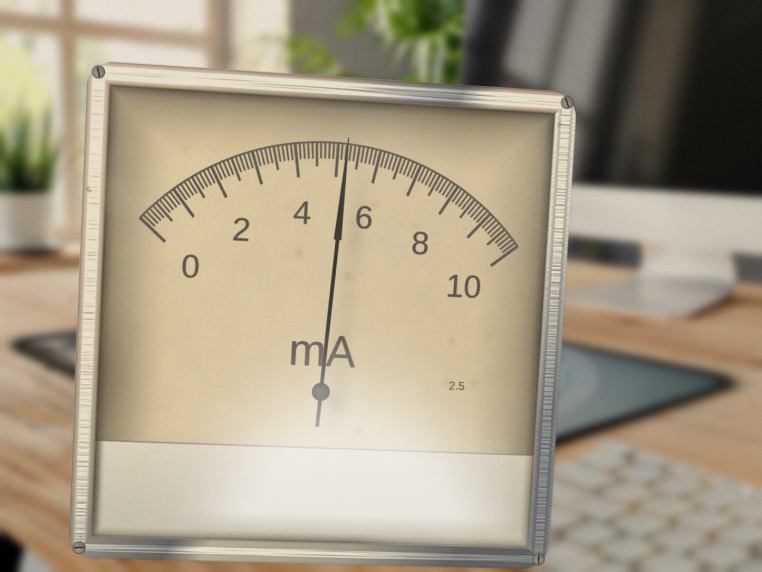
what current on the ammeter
5.2 mA
